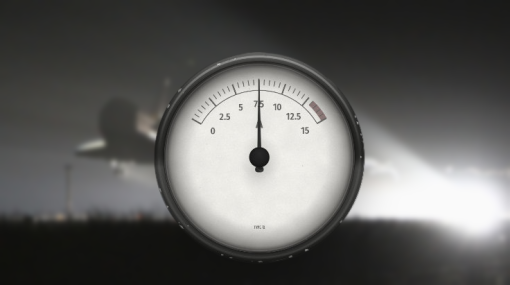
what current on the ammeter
7.5 A
